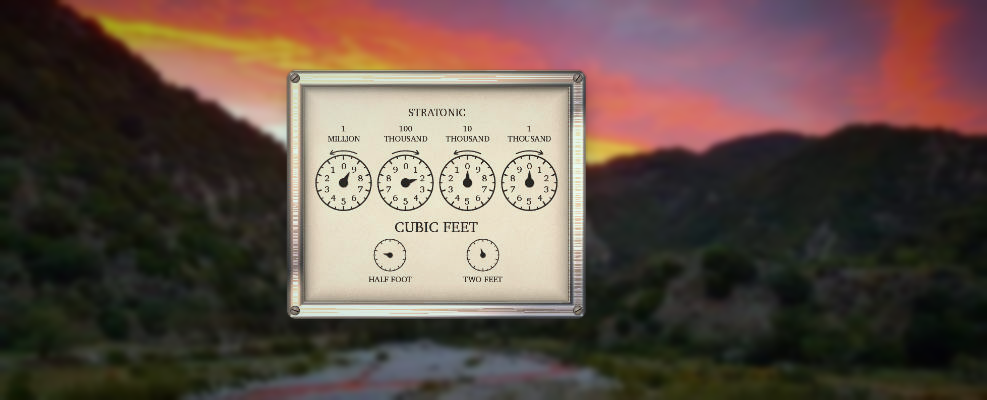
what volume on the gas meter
920000 ft³
